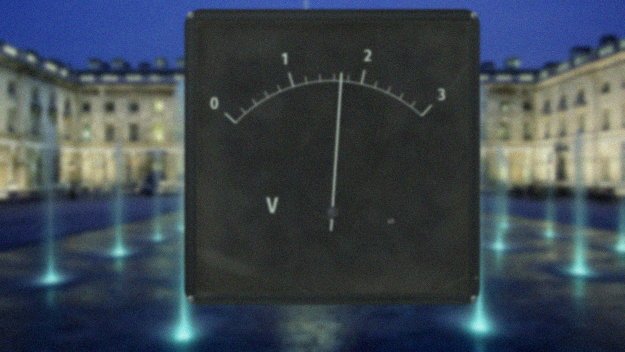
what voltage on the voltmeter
1.7 V
